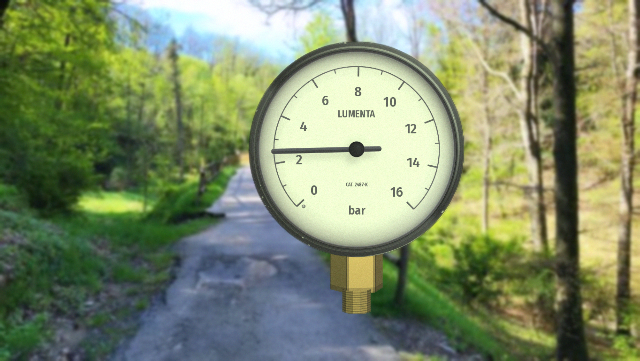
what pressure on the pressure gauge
2.5 bar
